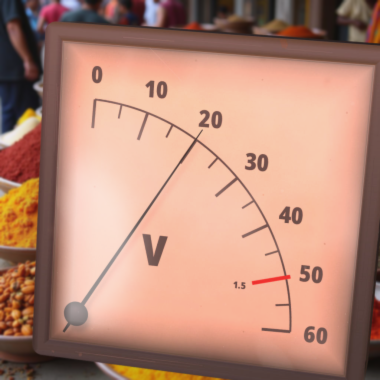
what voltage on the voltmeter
20 V
